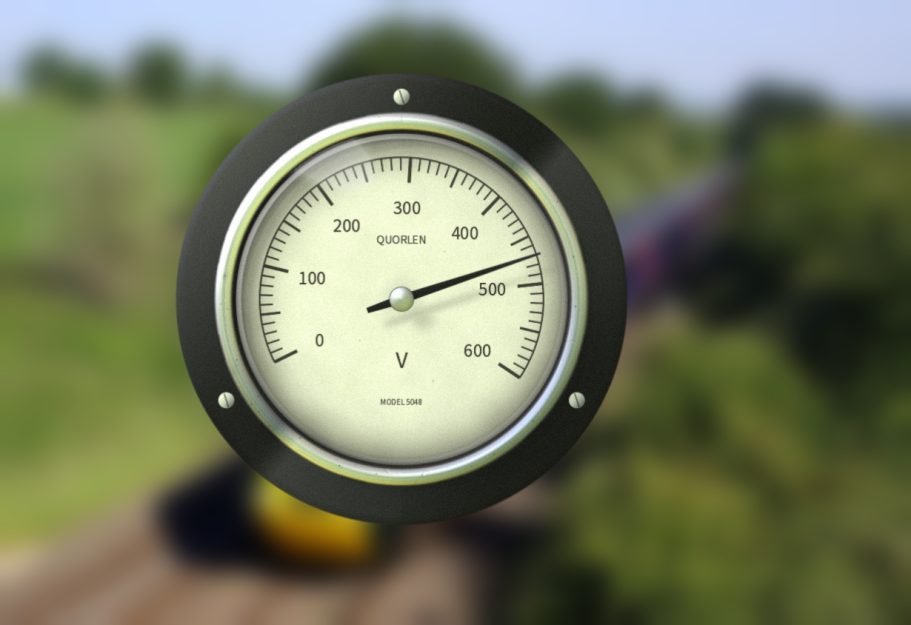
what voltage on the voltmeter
470 V
